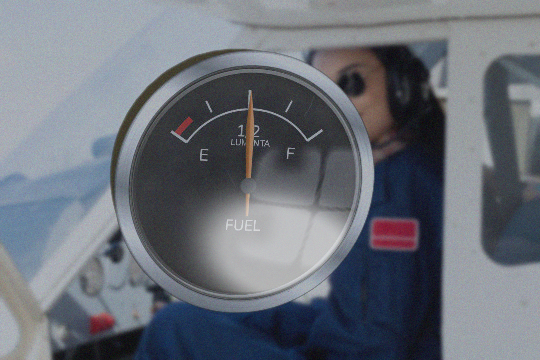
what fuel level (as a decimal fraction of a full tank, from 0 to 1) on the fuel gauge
0.5
